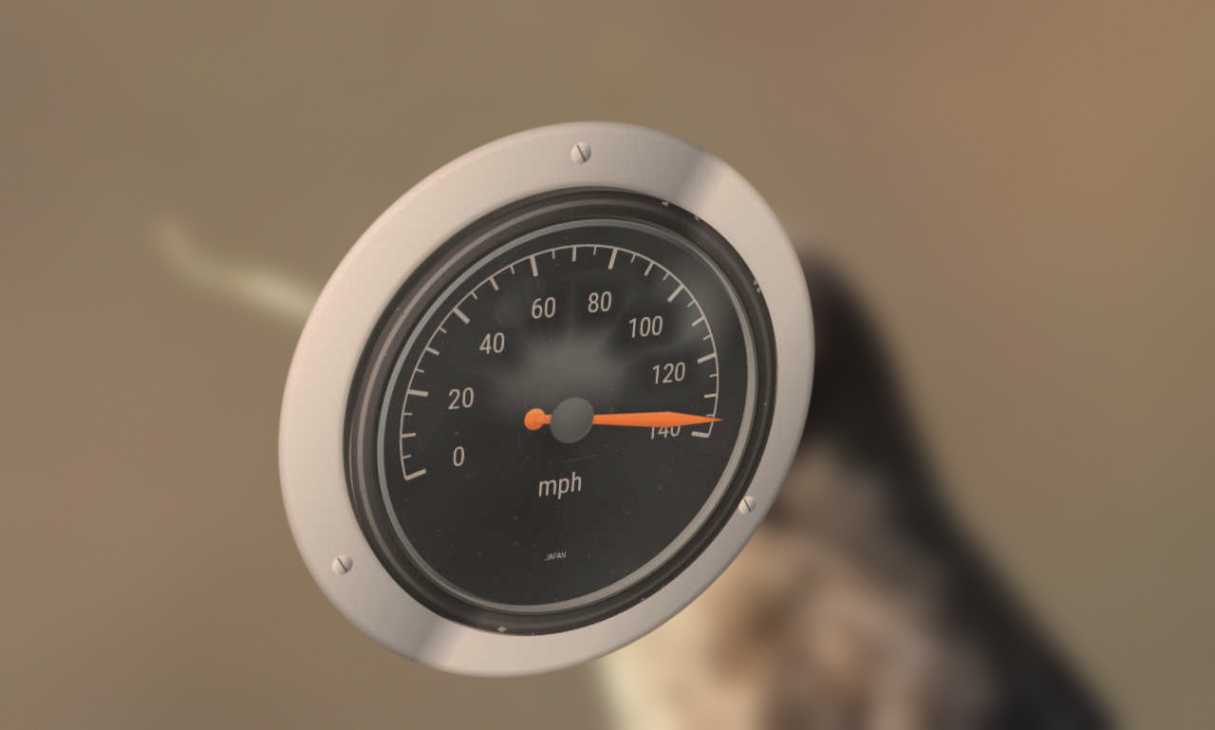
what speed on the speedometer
135 mph
